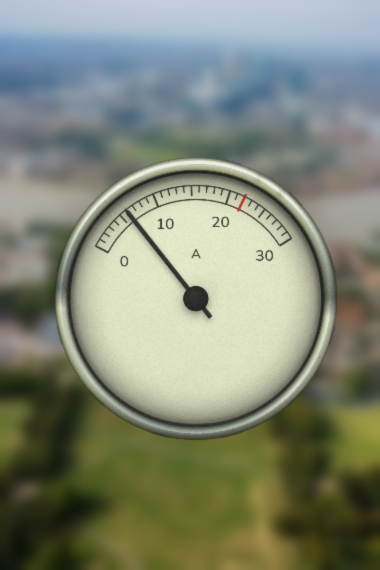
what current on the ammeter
6 A
